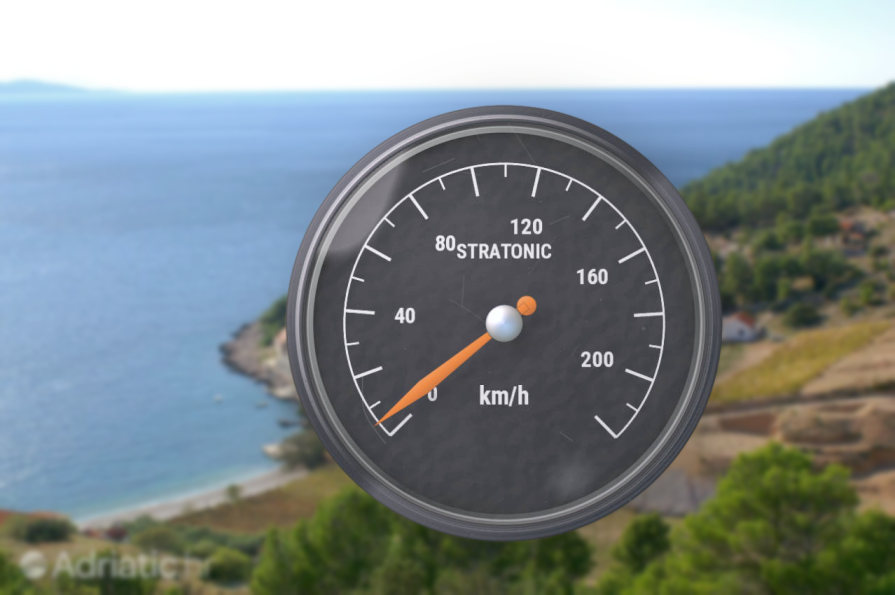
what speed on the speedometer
5 km/h
